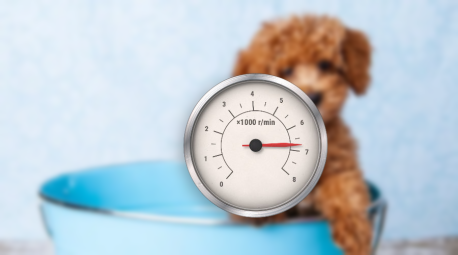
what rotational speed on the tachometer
6750 rpm
